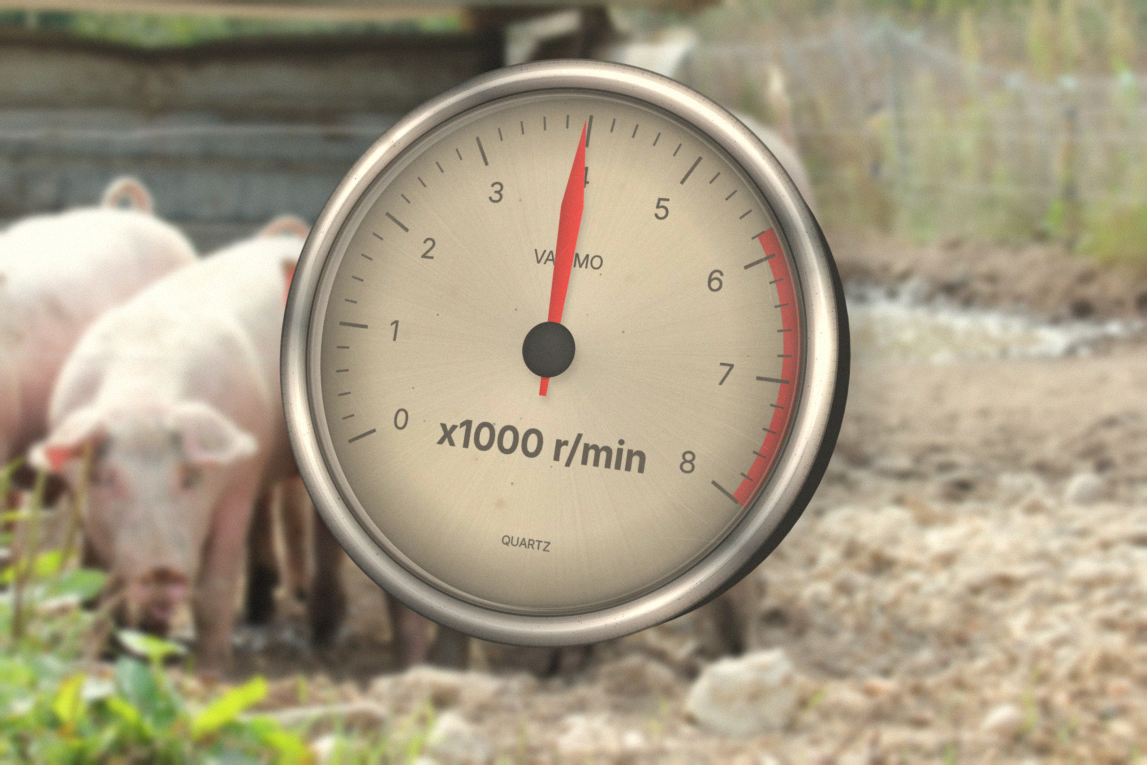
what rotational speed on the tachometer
4000 rpm
